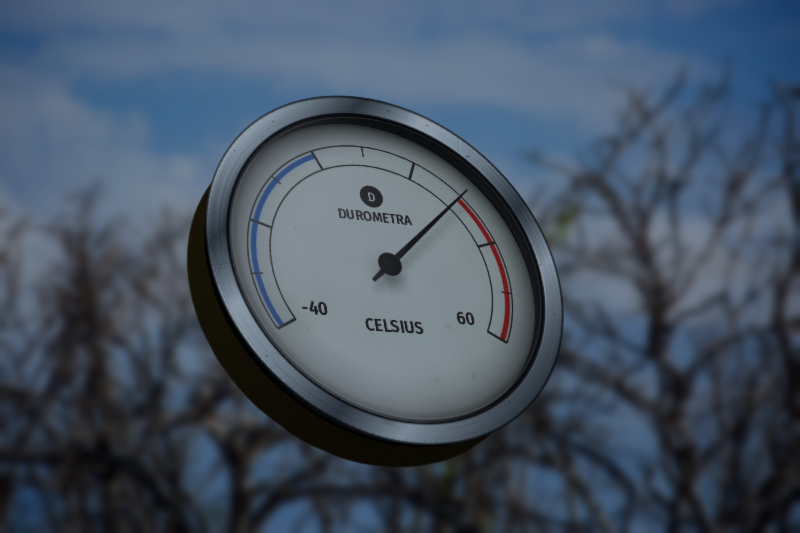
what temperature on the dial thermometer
30 °C
